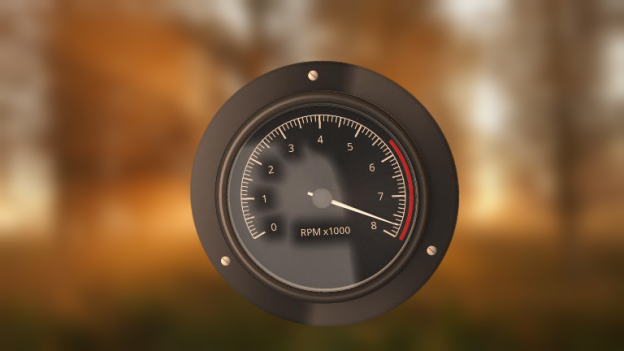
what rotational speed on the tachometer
7700 rpm
